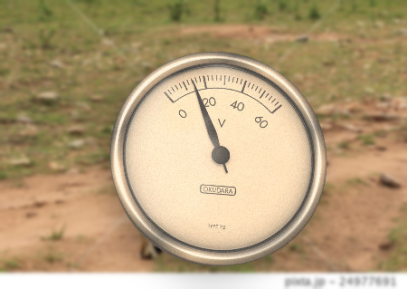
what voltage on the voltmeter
14 V
